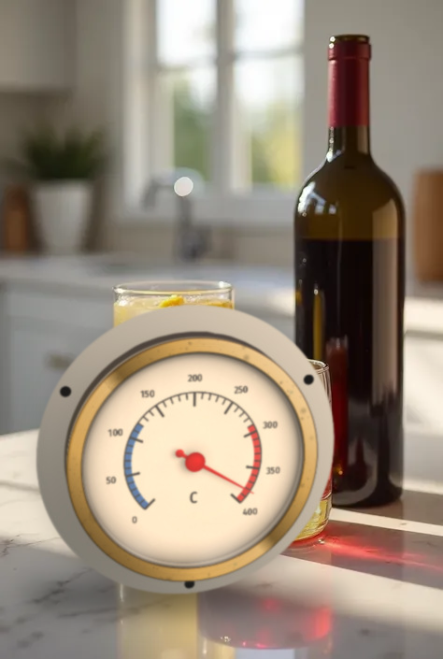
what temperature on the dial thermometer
380 °C
